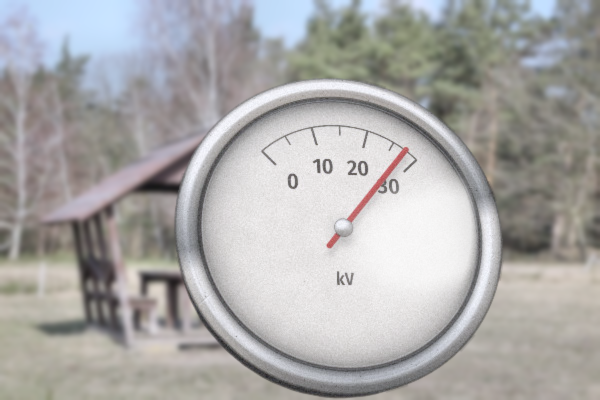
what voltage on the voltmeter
27.5 kV
